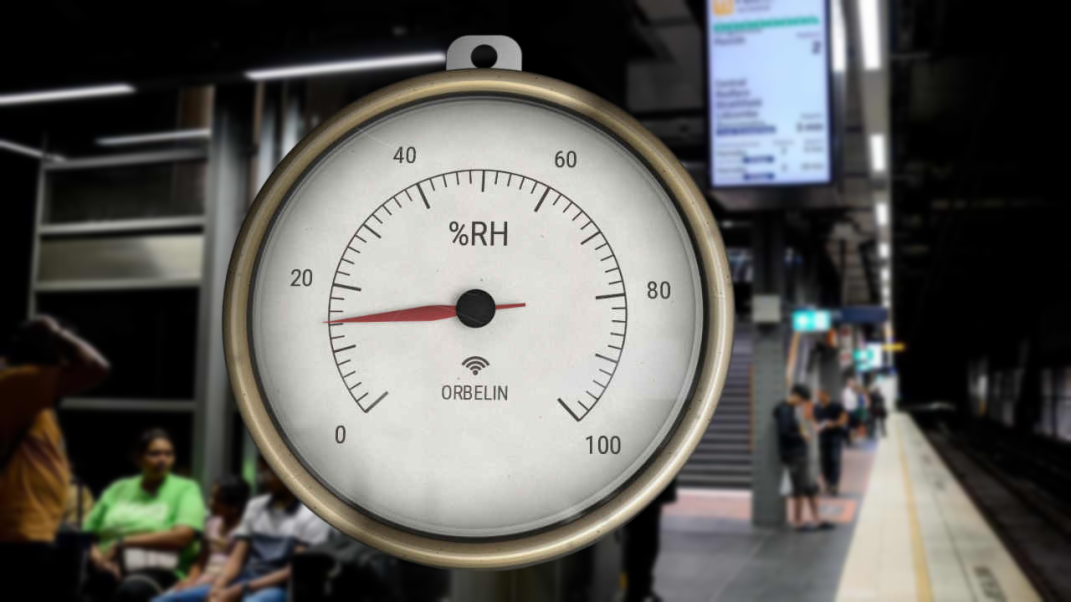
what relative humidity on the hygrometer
14 %
